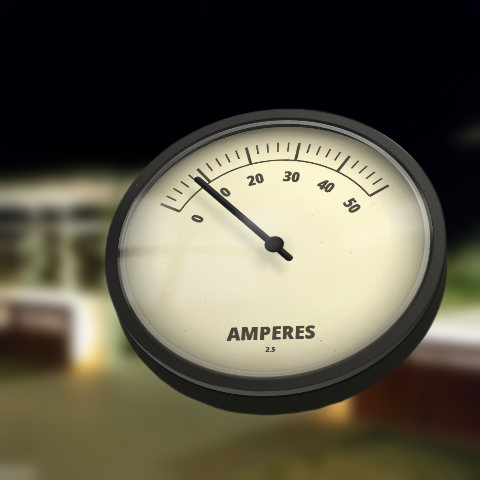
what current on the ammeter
8 A
